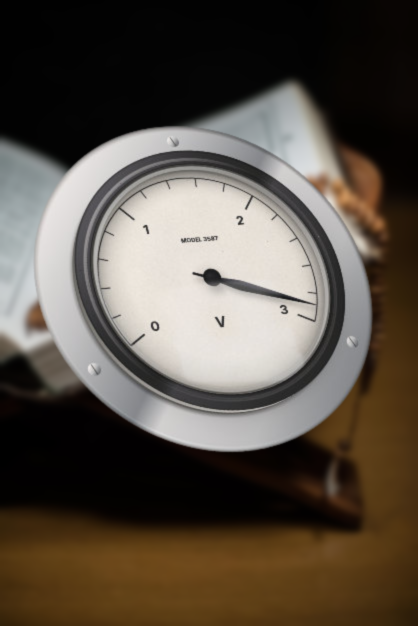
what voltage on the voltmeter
2.9 V
